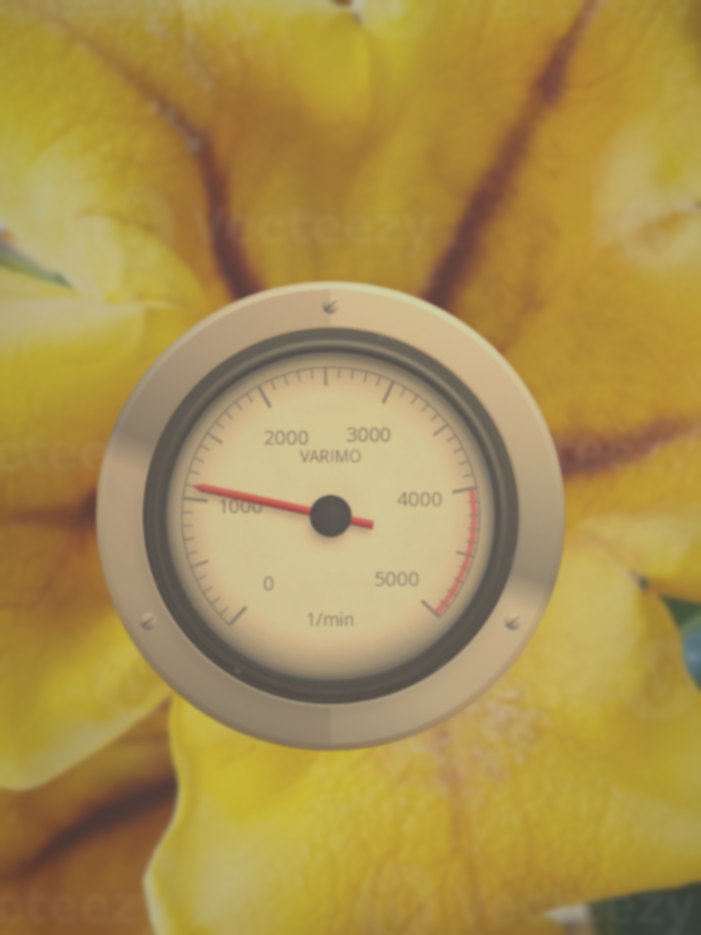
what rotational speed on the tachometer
1100 rpm
